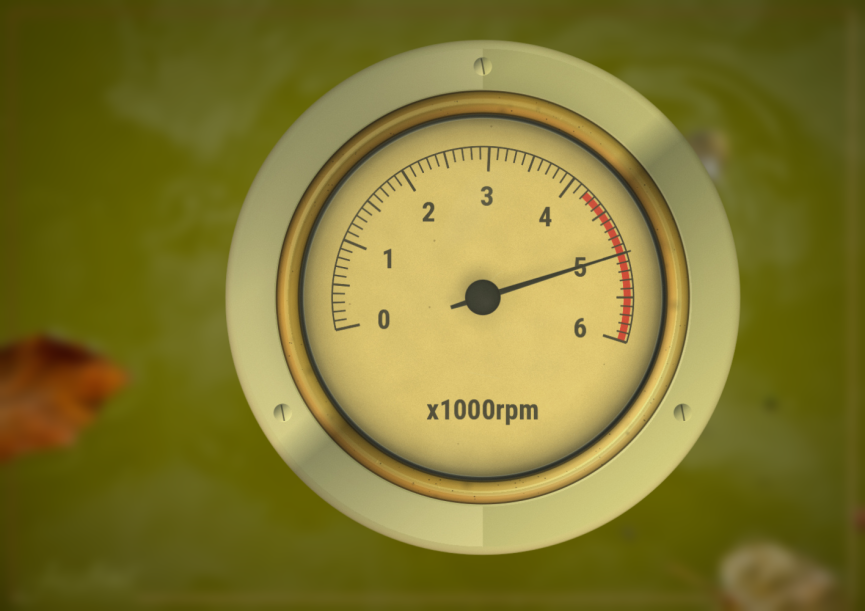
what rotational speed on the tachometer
5000 rpm
